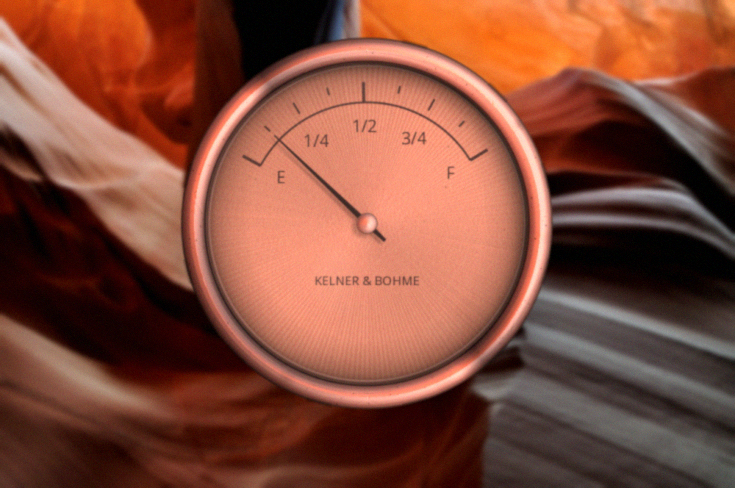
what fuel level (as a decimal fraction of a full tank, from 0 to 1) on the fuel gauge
0.125
